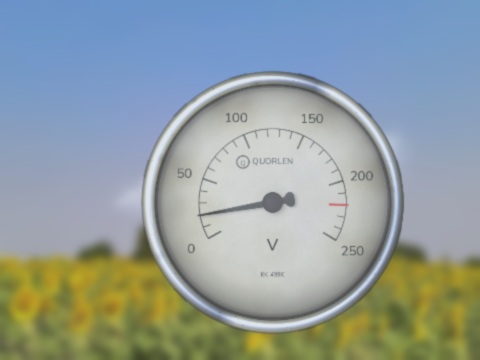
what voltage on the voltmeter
20 V
